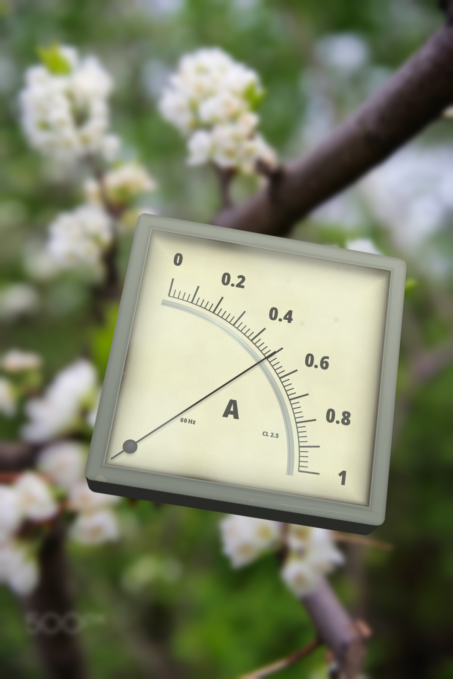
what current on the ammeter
0.5 A
